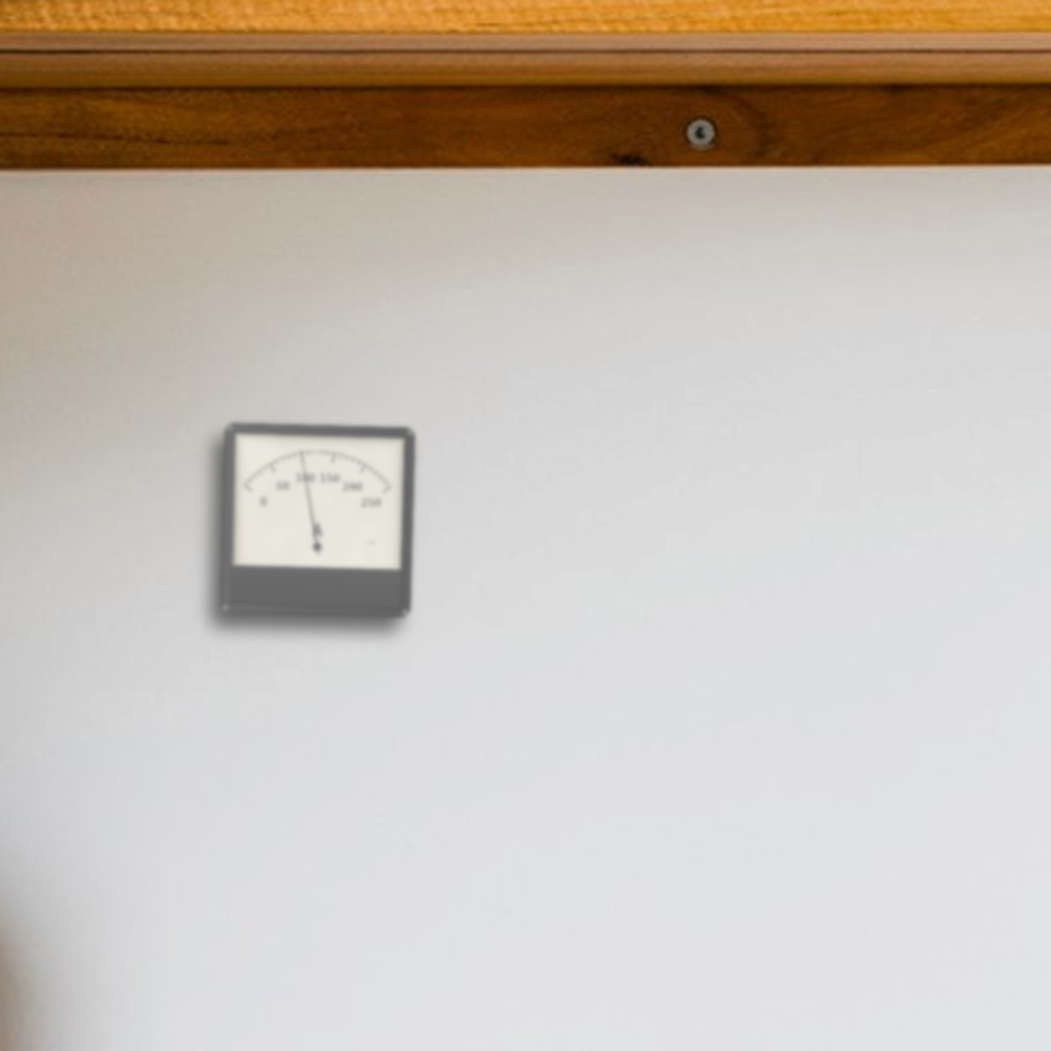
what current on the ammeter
100 A
